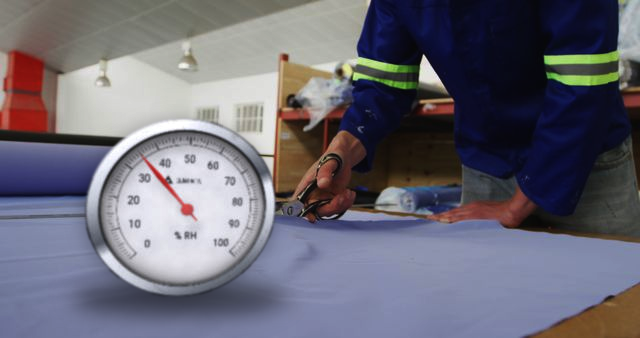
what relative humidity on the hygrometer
35 %
